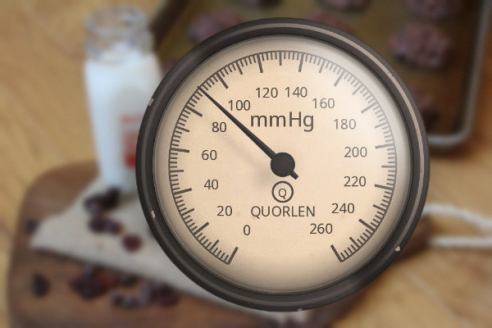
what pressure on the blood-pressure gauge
90 mmHg
